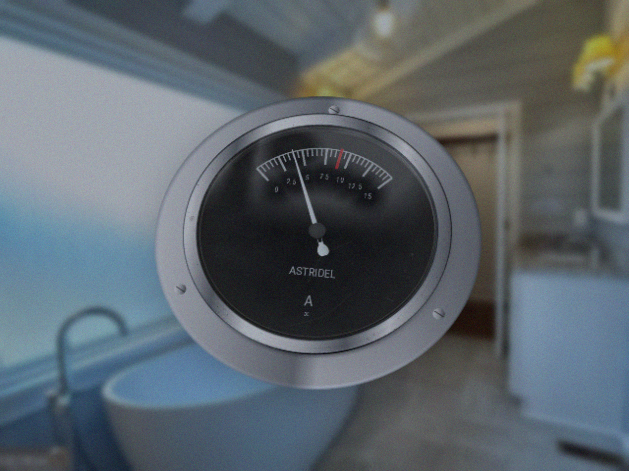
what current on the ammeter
4 A
